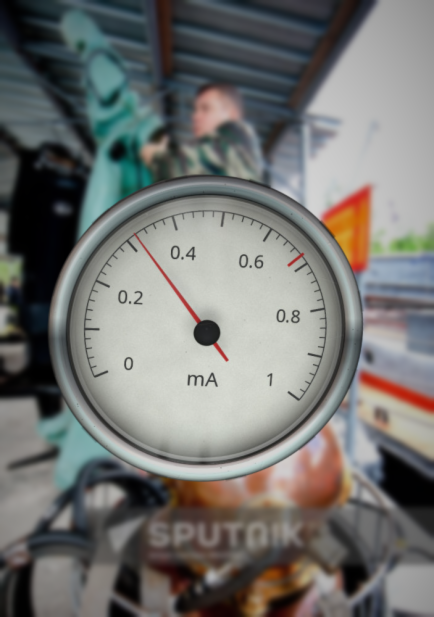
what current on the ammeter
0.32 mA
